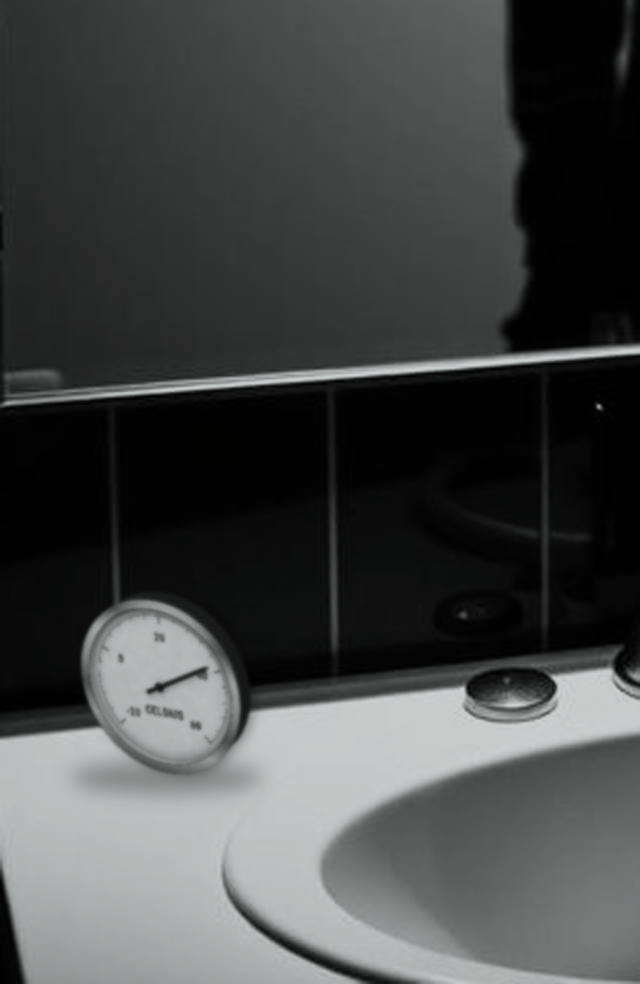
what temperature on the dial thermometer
38 °C
